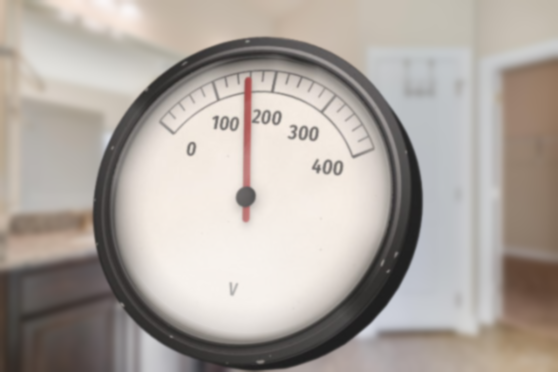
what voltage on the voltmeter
160 V
